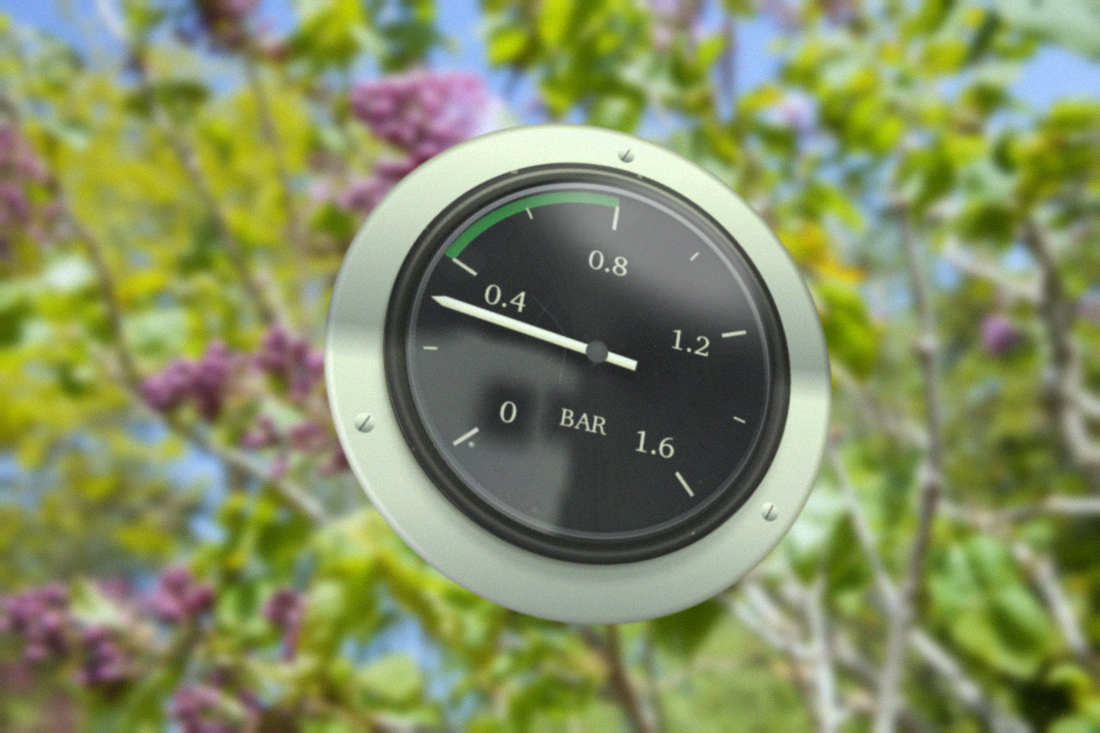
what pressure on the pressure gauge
0.3 bar
